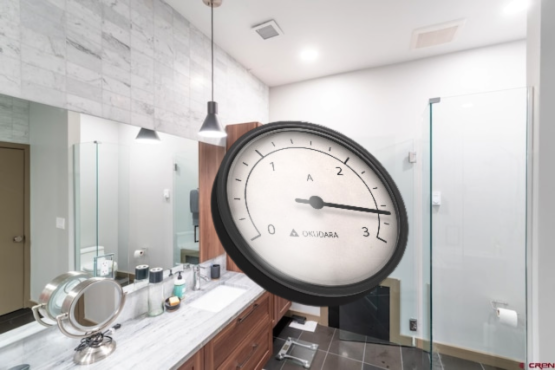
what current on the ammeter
2.7 A
